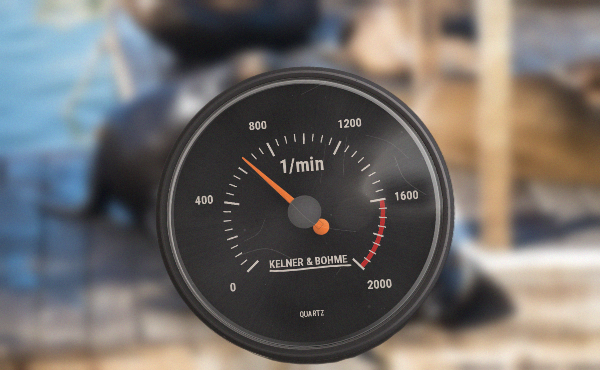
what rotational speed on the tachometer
650 rpm
